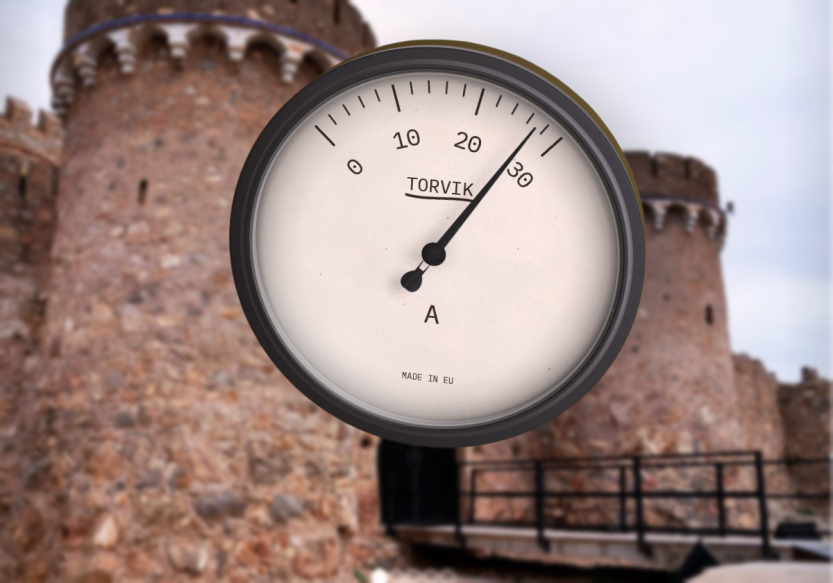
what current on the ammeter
27 A
